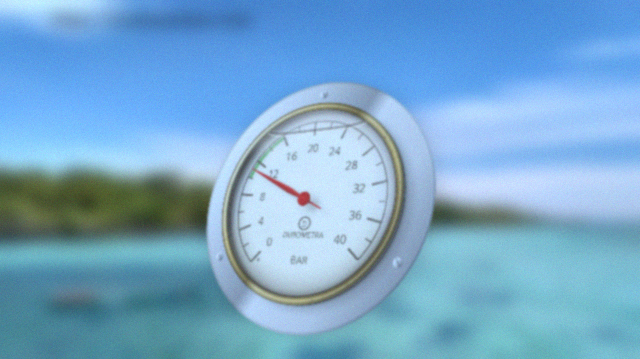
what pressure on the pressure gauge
11 bar
